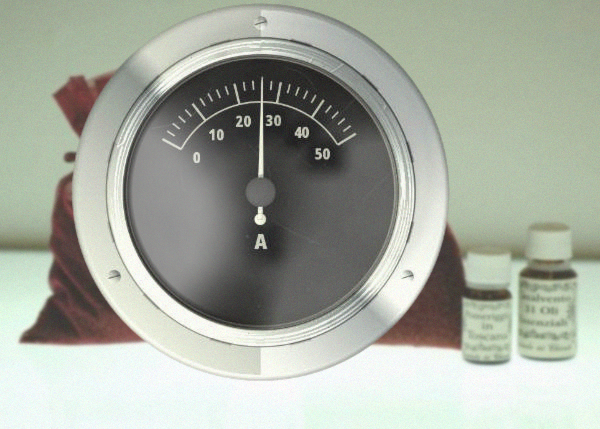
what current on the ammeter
26 A
